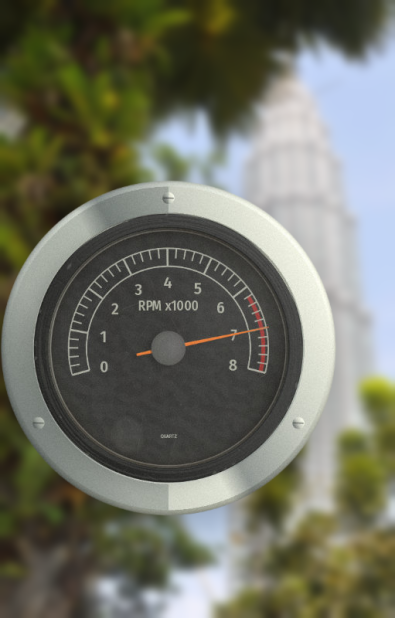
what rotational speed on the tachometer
7000 rpm
